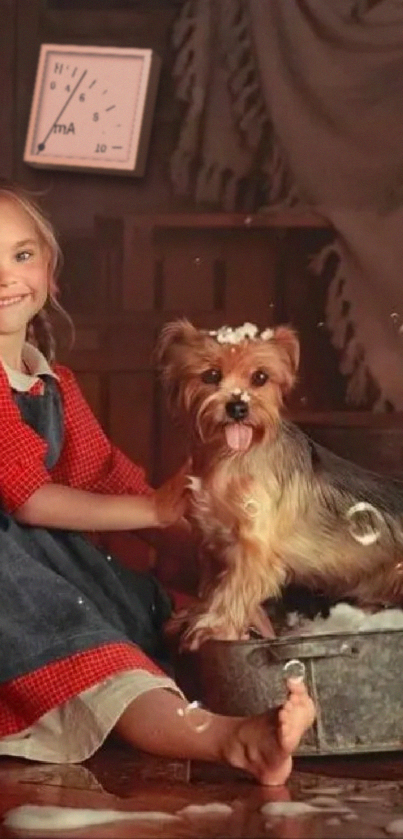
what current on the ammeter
5 mA
